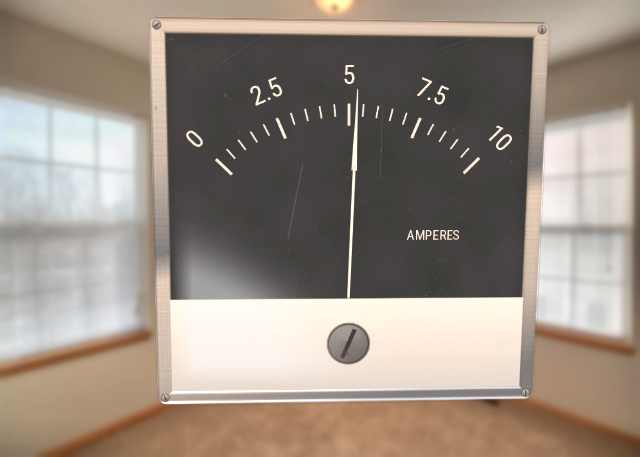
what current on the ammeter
5.25 A
